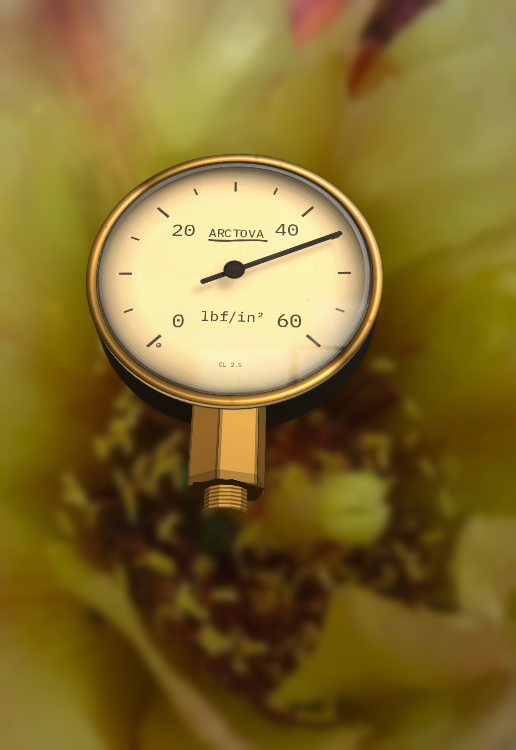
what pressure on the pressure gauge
45 psi
